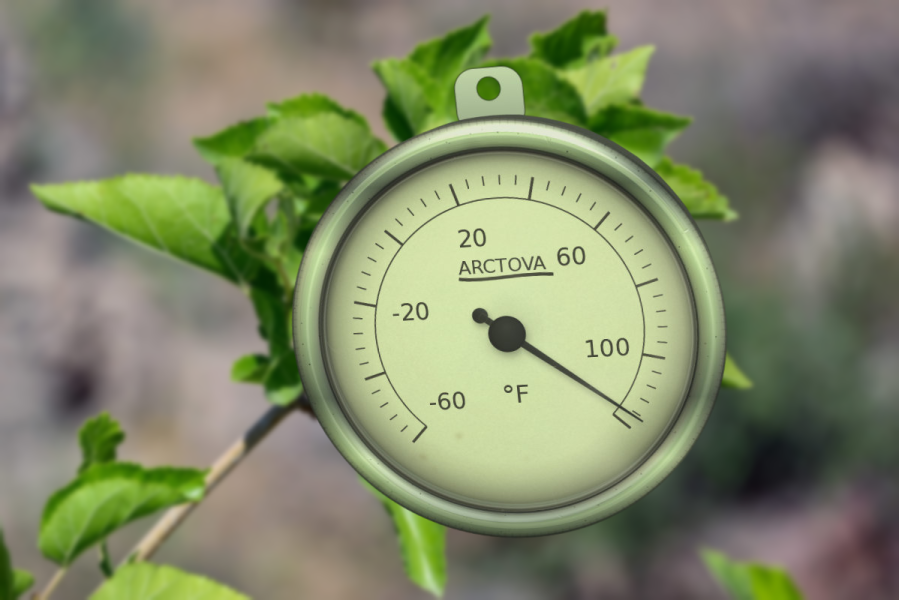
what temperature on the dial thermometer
116 °F
